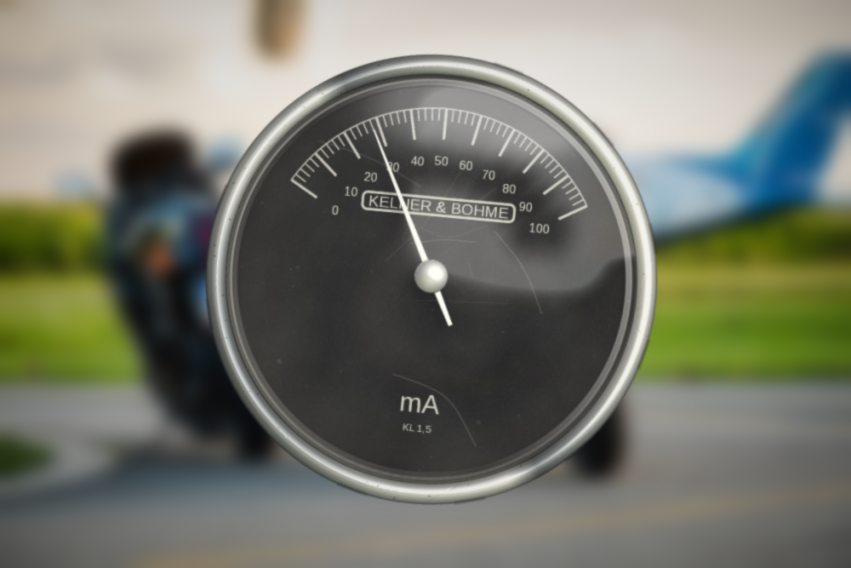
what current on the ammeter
28 mA
